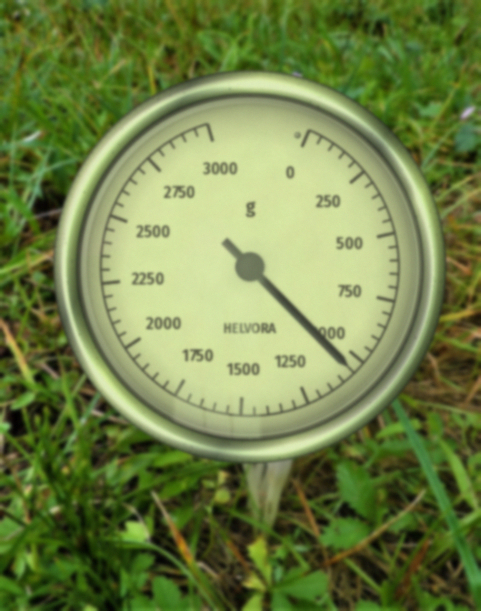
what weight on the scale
1050 g
